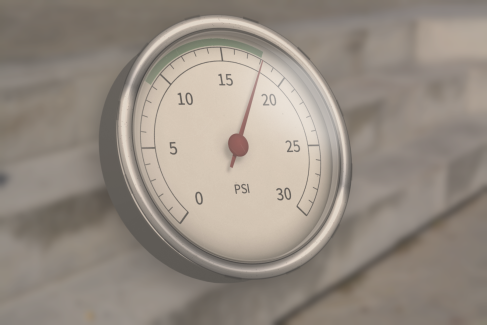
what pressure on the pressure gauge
18 psi
